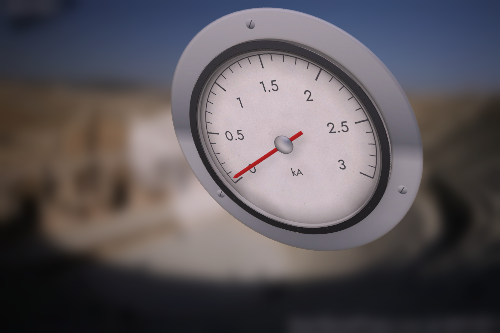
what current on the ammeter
0.05 kA
